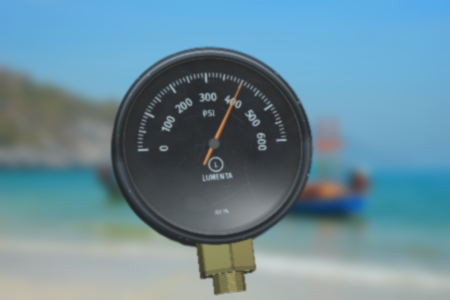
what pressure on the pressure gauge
400 psi
